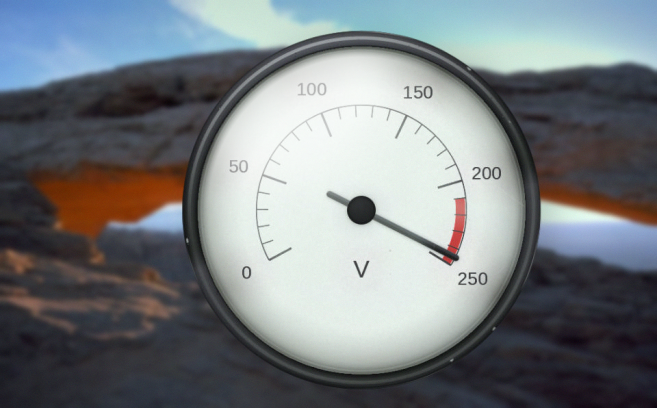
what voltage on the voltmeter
245 V
